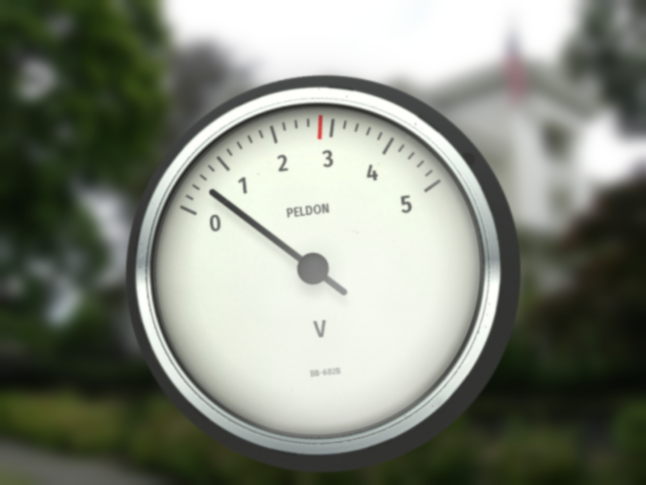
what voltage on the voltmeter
0.5 V
